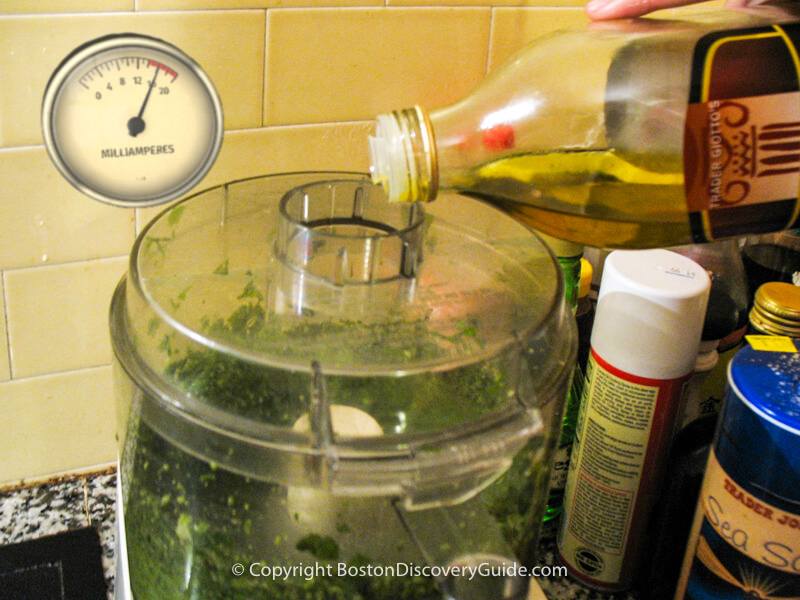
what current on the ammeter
16 mA
